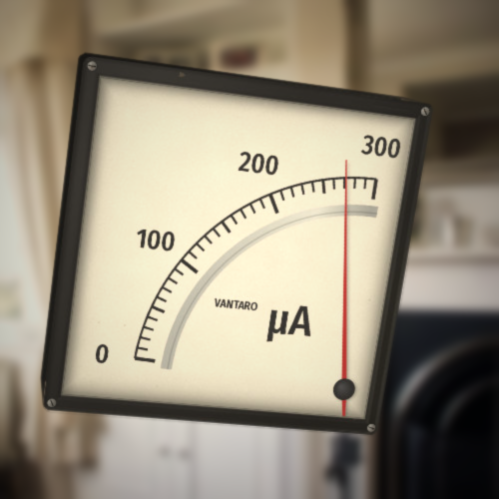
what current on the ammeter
270 µA
